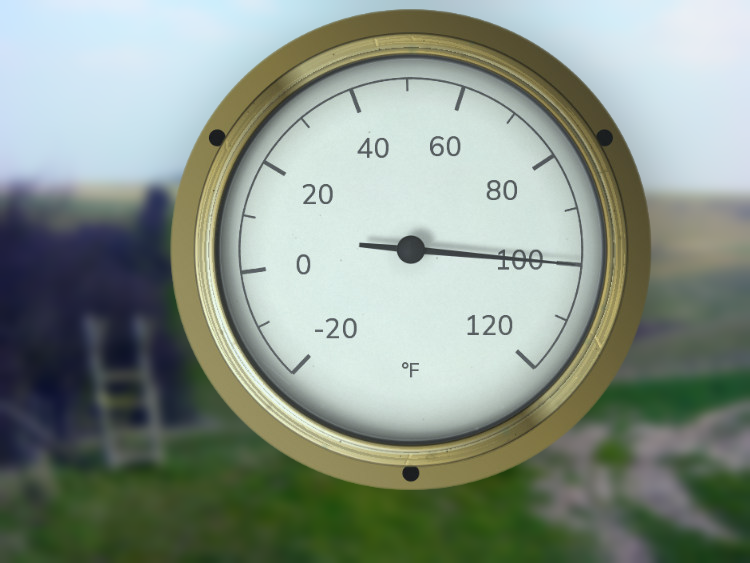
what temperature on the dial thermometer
100 °F
